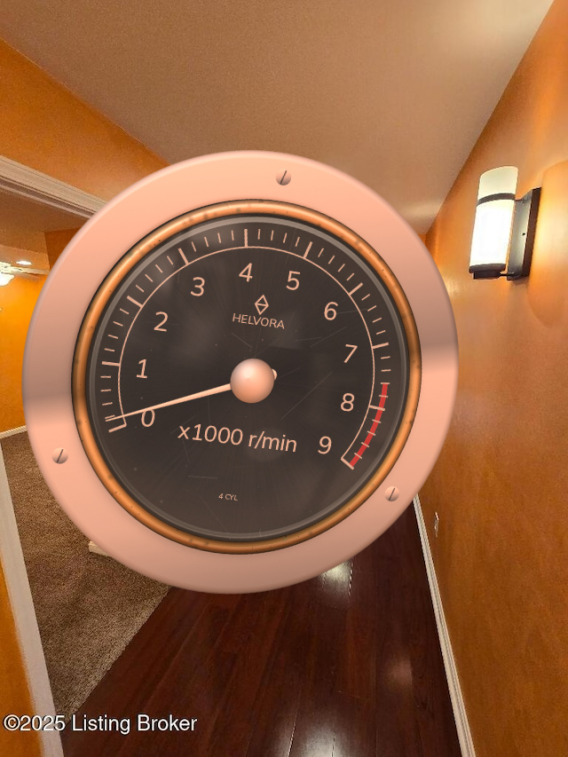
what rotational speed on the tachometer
200 rpm
